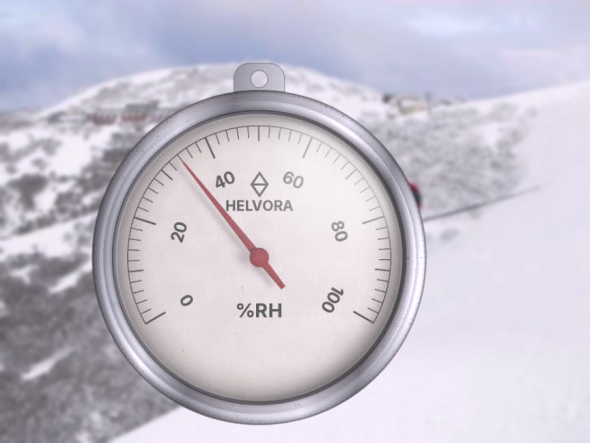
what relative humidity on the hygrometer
34 %
